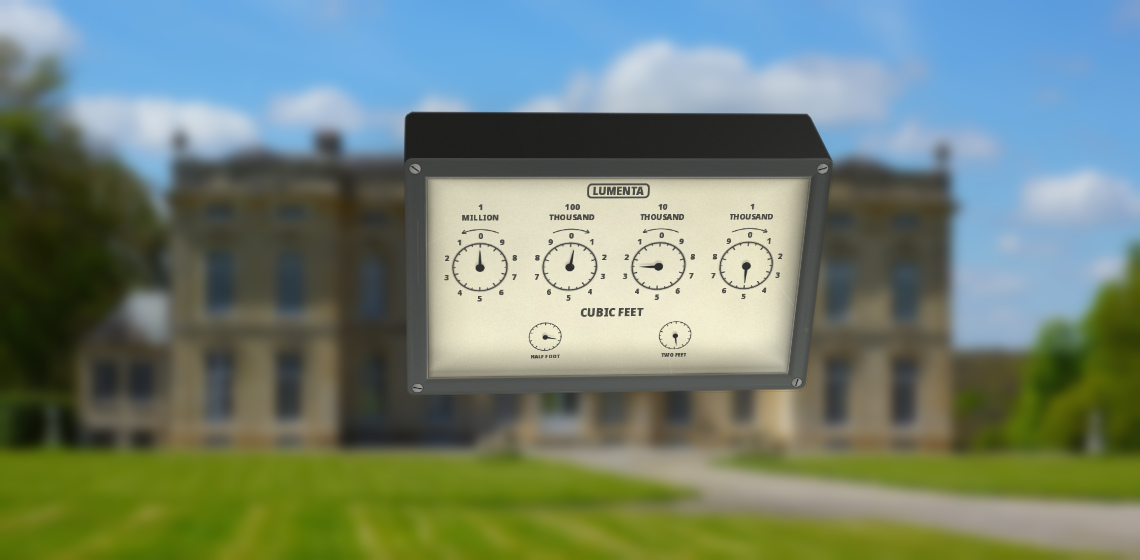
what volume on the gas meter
2500 ft³
